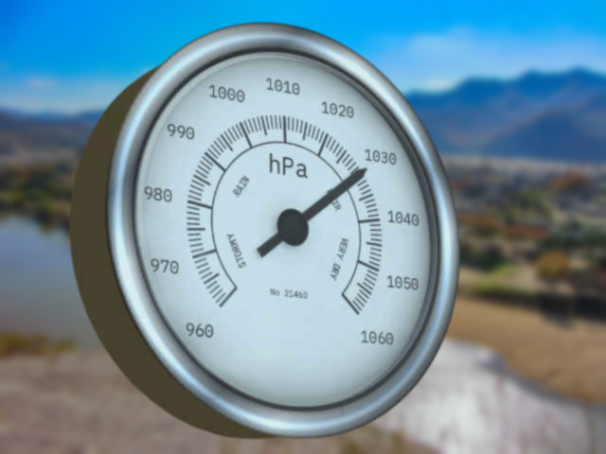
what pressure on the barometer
1030 hPa
